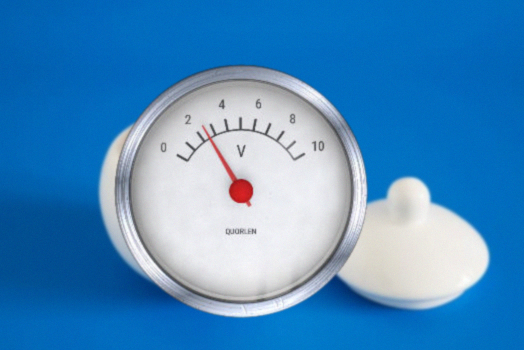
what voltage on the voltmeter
2.5 V
